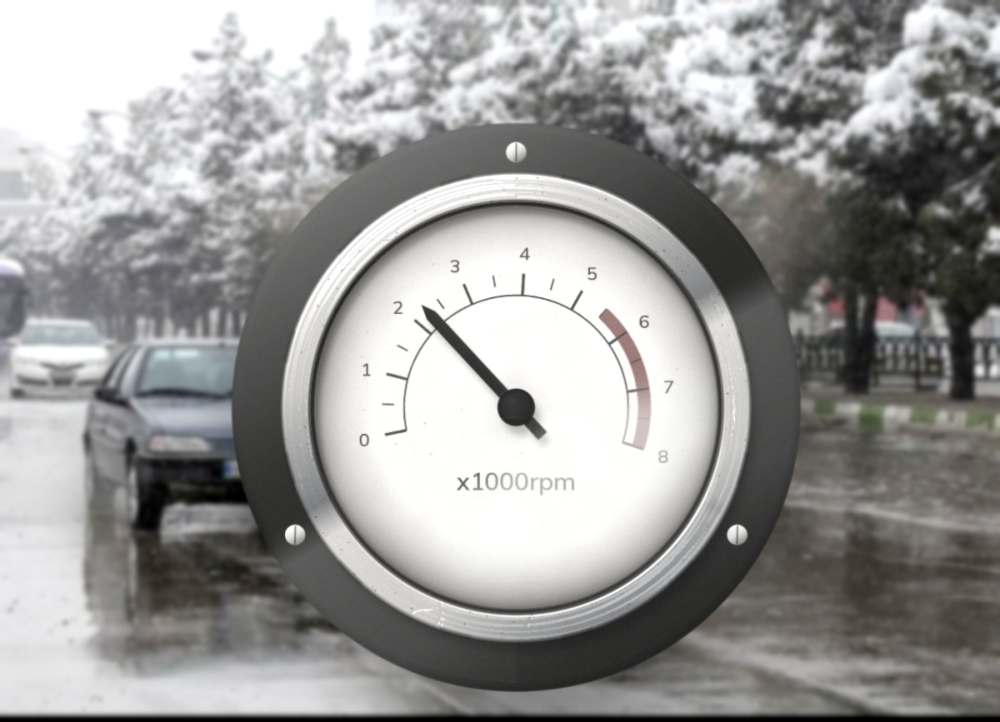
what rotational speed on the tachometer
2250 rpm
